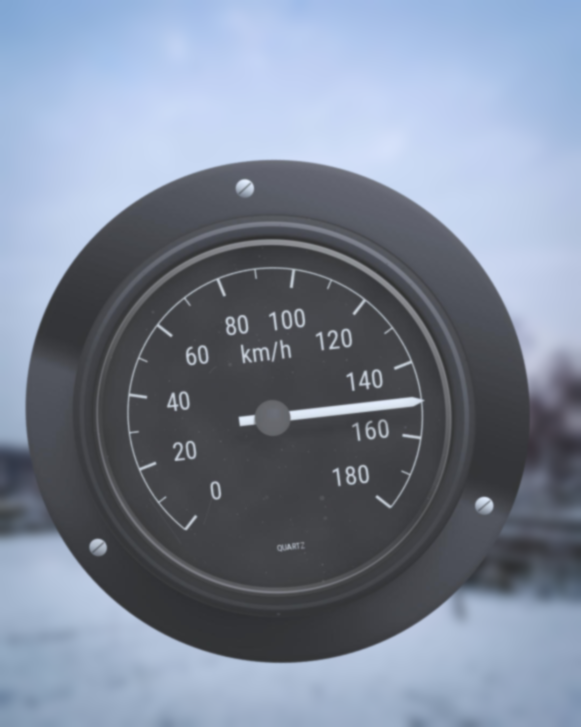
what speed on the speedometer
150 km/h
